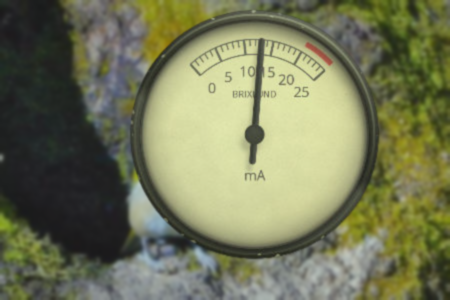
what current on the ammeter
13 mA
